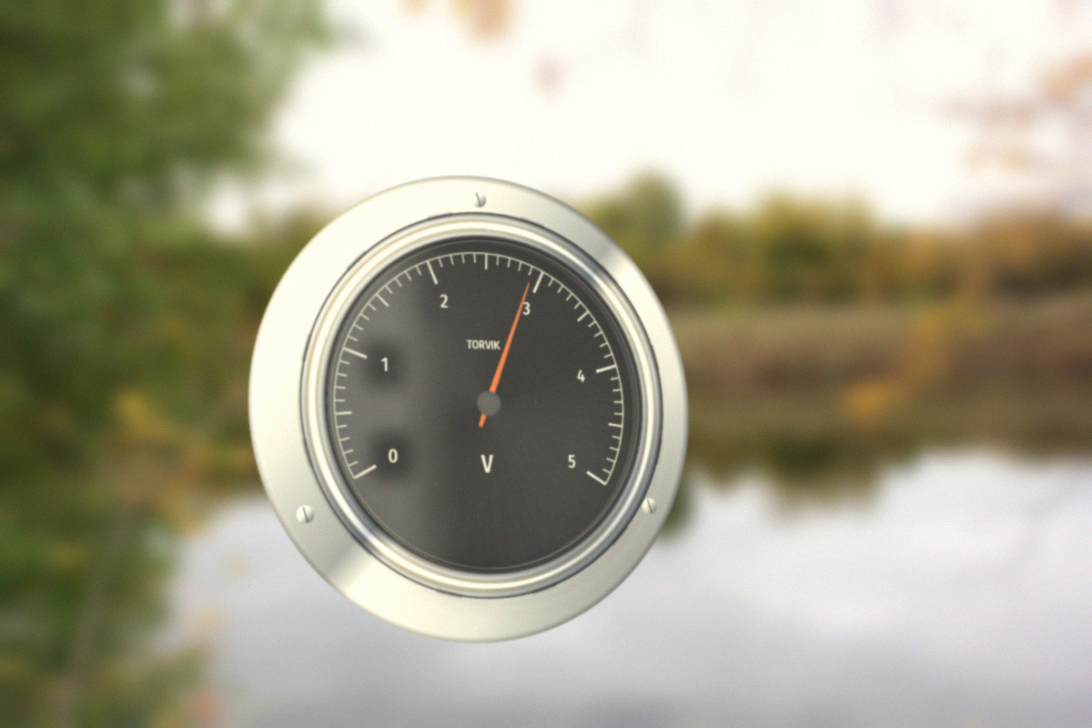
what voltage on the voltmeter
2.9 V
